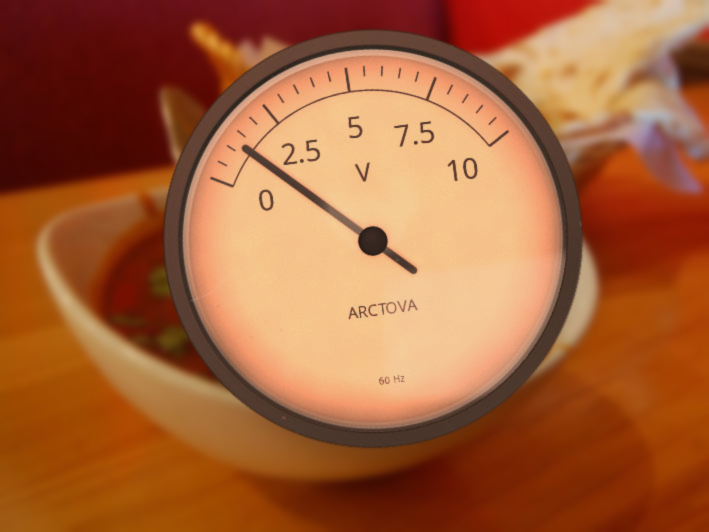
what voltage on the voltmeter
1.25 V
